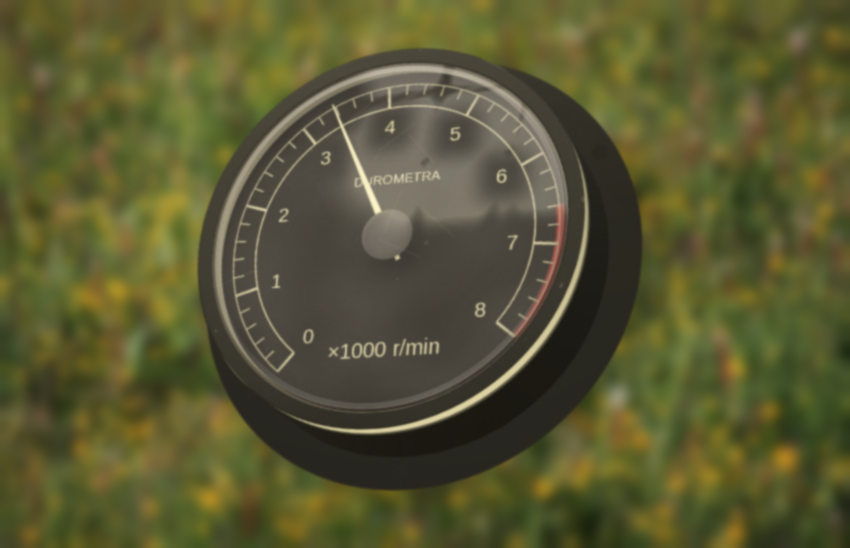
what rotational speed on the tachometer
3400 rpm
